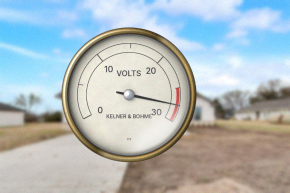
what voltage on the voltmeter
27.5 V
